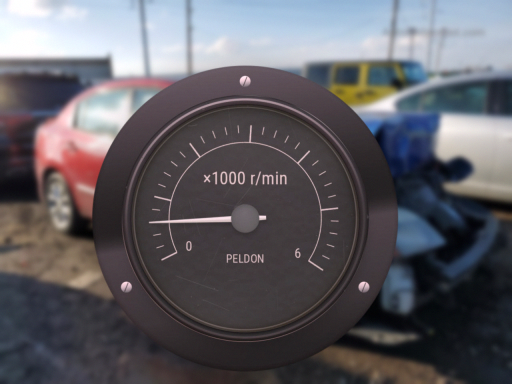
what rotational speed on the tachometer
600 rpm
